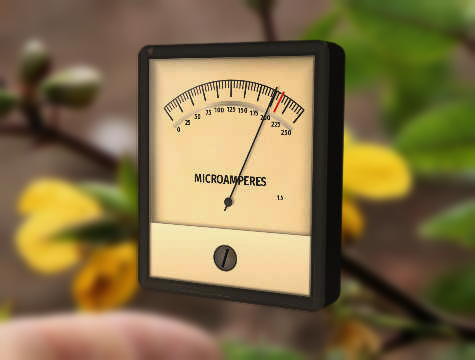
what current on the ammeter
200 µA
